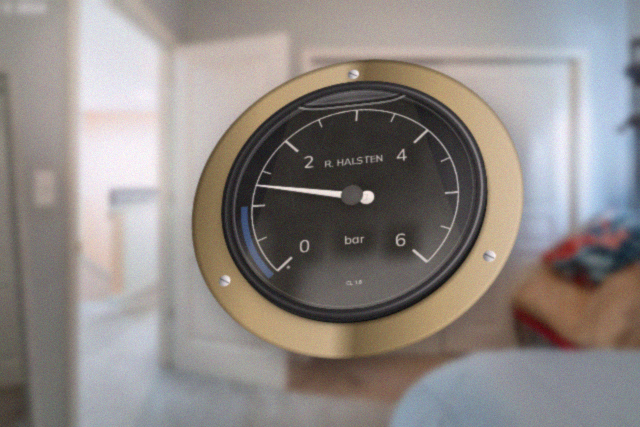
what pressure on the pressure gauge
1.25 bar
